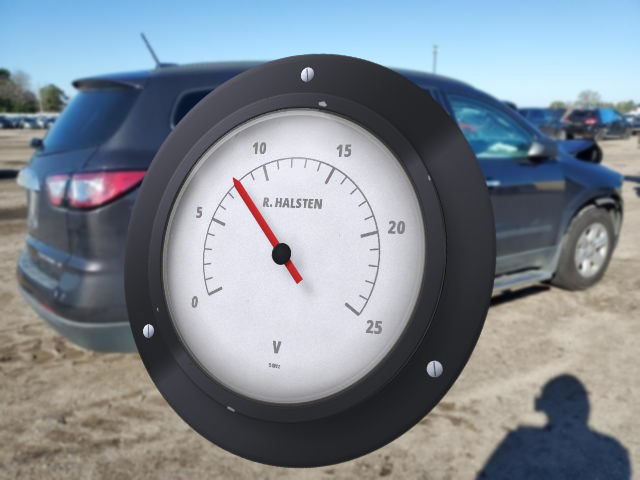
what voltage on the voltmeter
8 V
